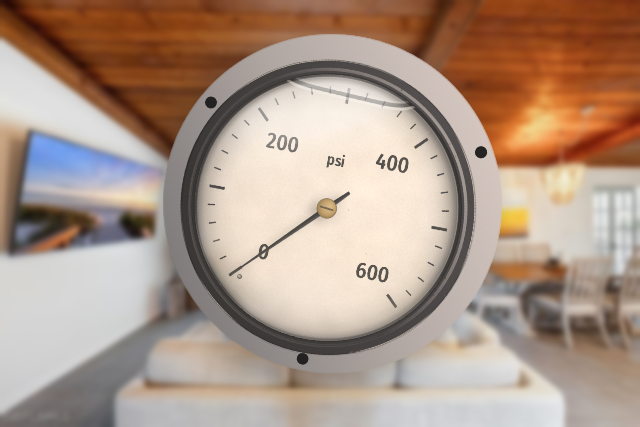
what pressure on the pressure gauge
0 psi
